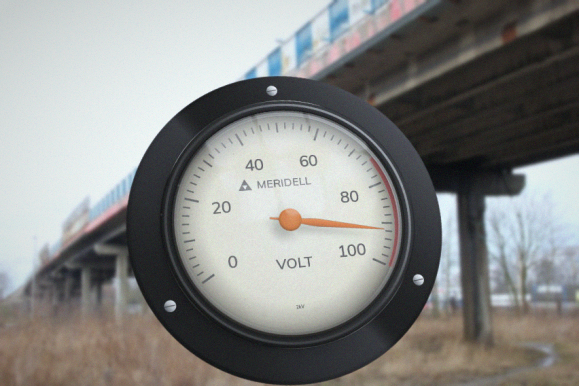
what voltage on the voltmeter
92 V
